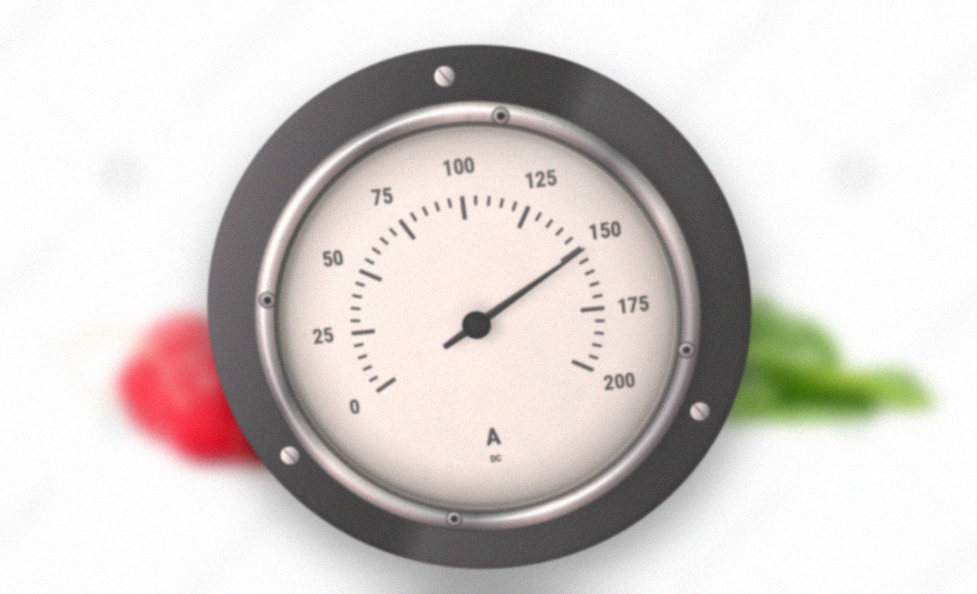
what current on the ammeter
150 A
